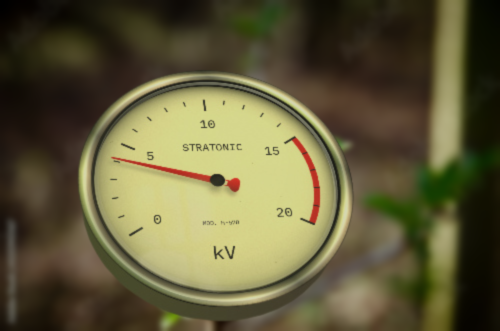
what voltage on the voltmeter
4 kV
